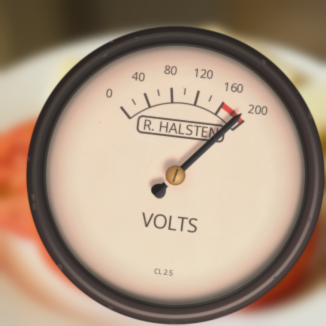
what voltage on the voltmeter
190 V
